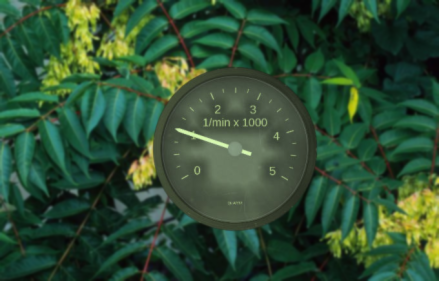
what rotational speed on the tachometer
1000 rpm
